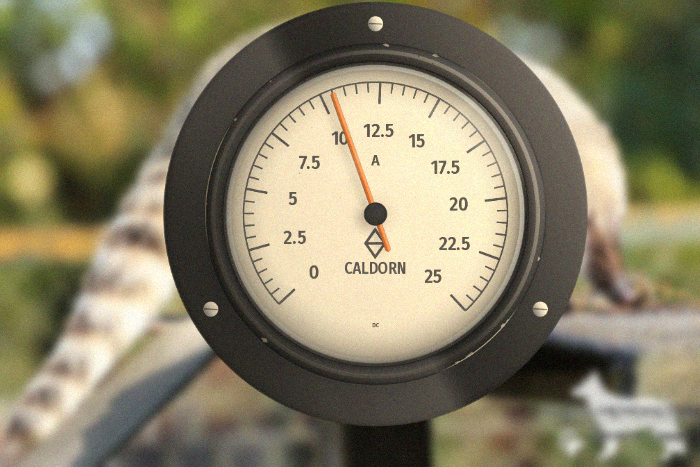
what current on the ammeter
10.5 A
